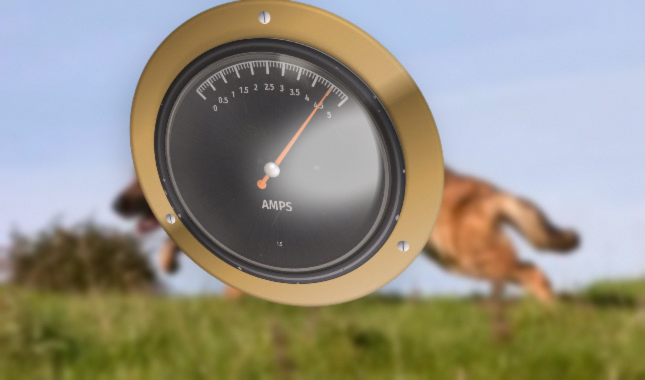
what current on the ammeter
4.5 A
